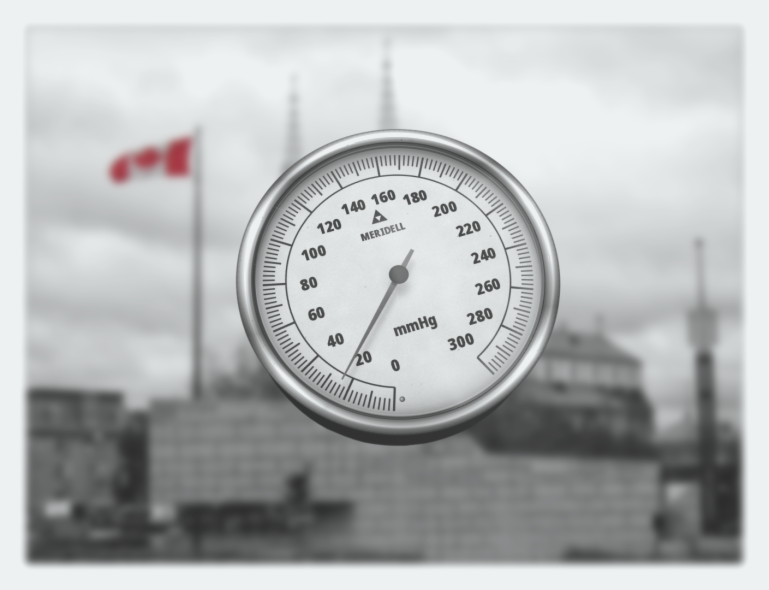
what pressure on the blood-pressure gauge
24 mmHg
